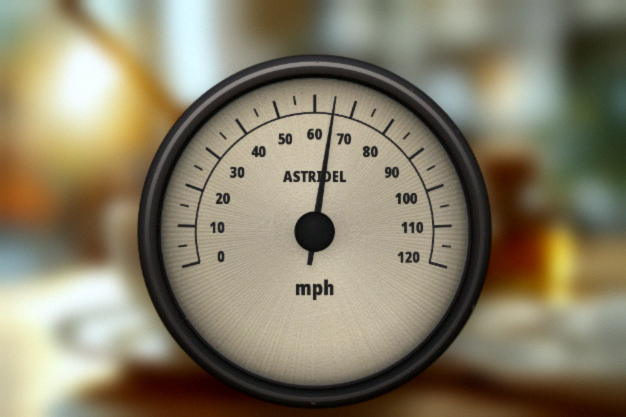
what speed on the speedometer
65 mph
